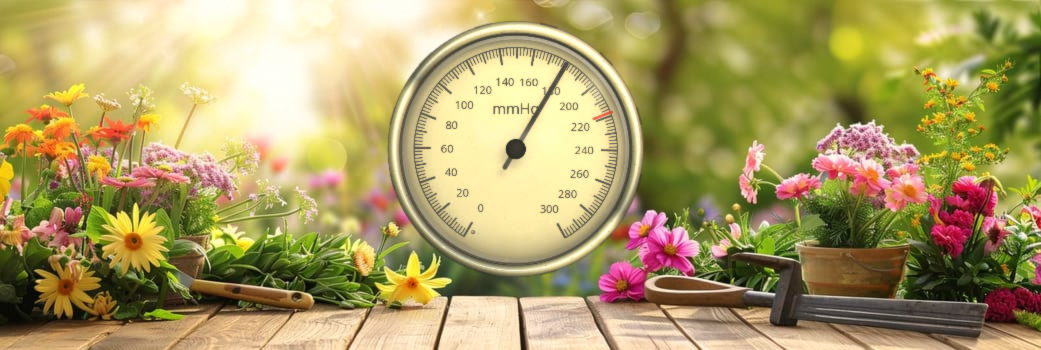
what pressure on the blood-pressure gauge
180 mmHg
